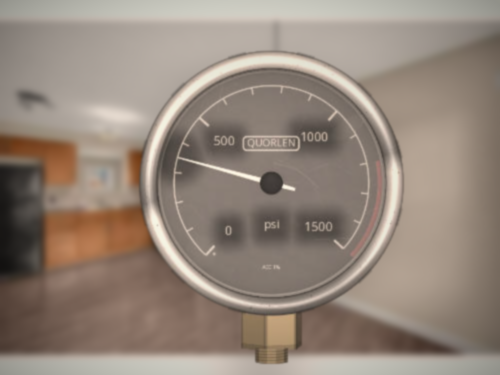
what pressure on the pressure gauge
350 psi
